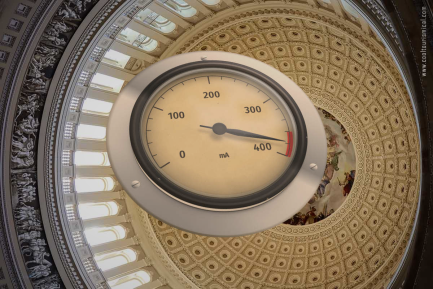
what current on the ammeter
380 mA
